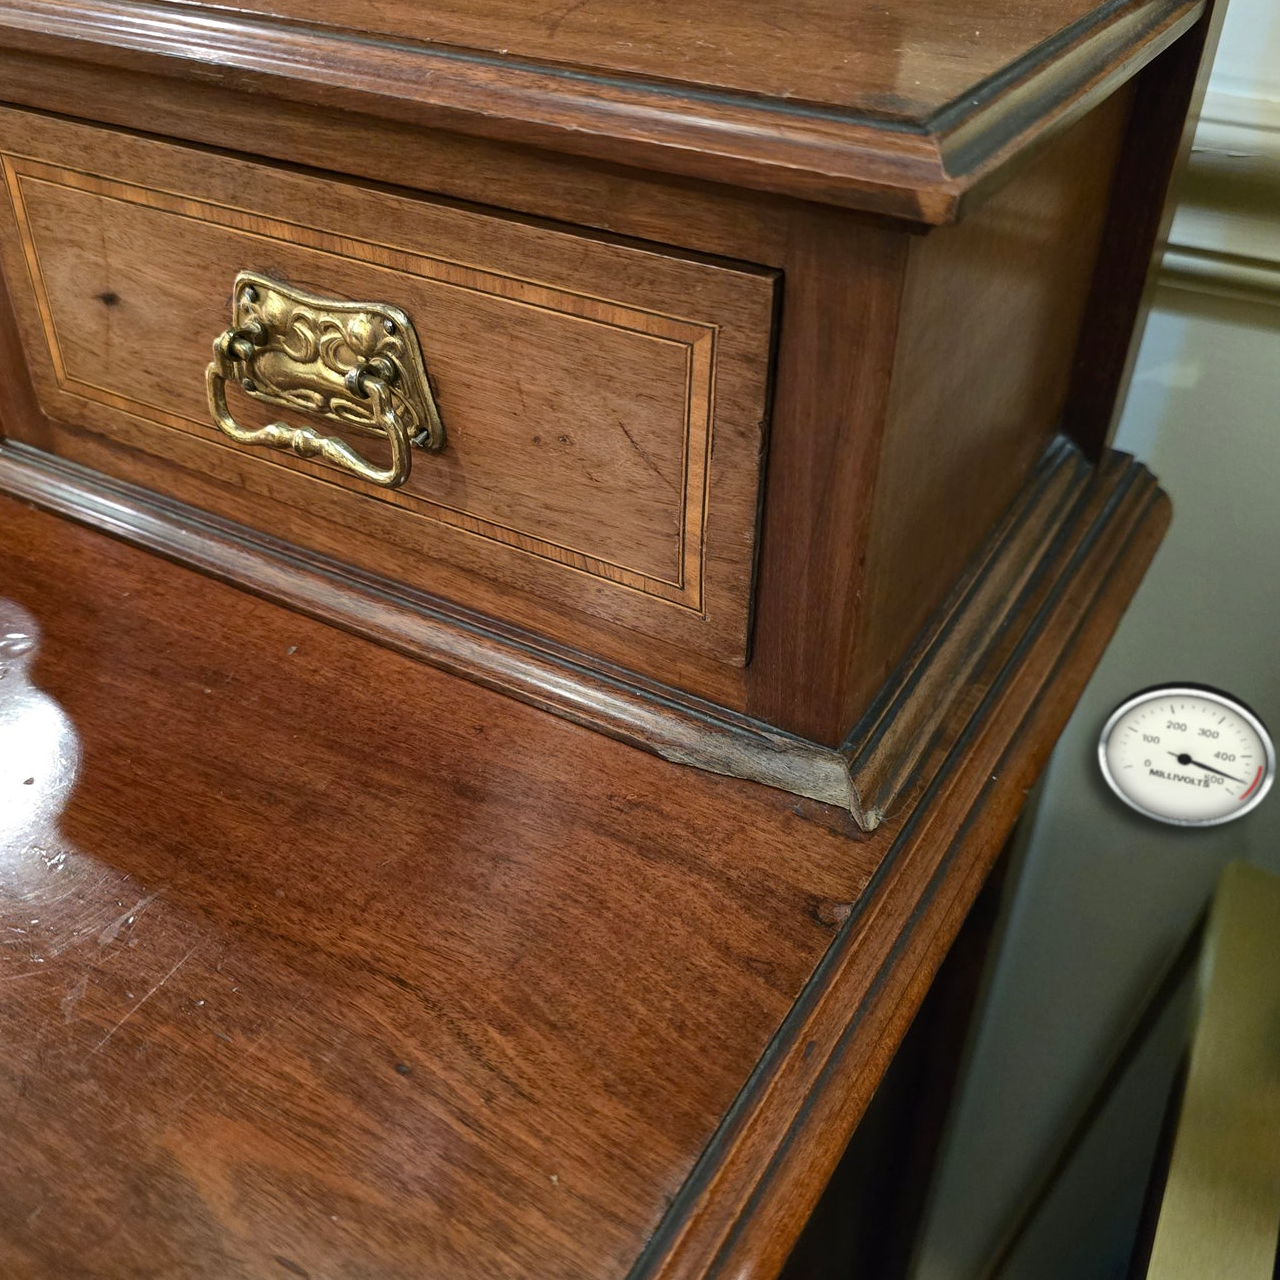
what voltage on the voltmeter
460 mV
